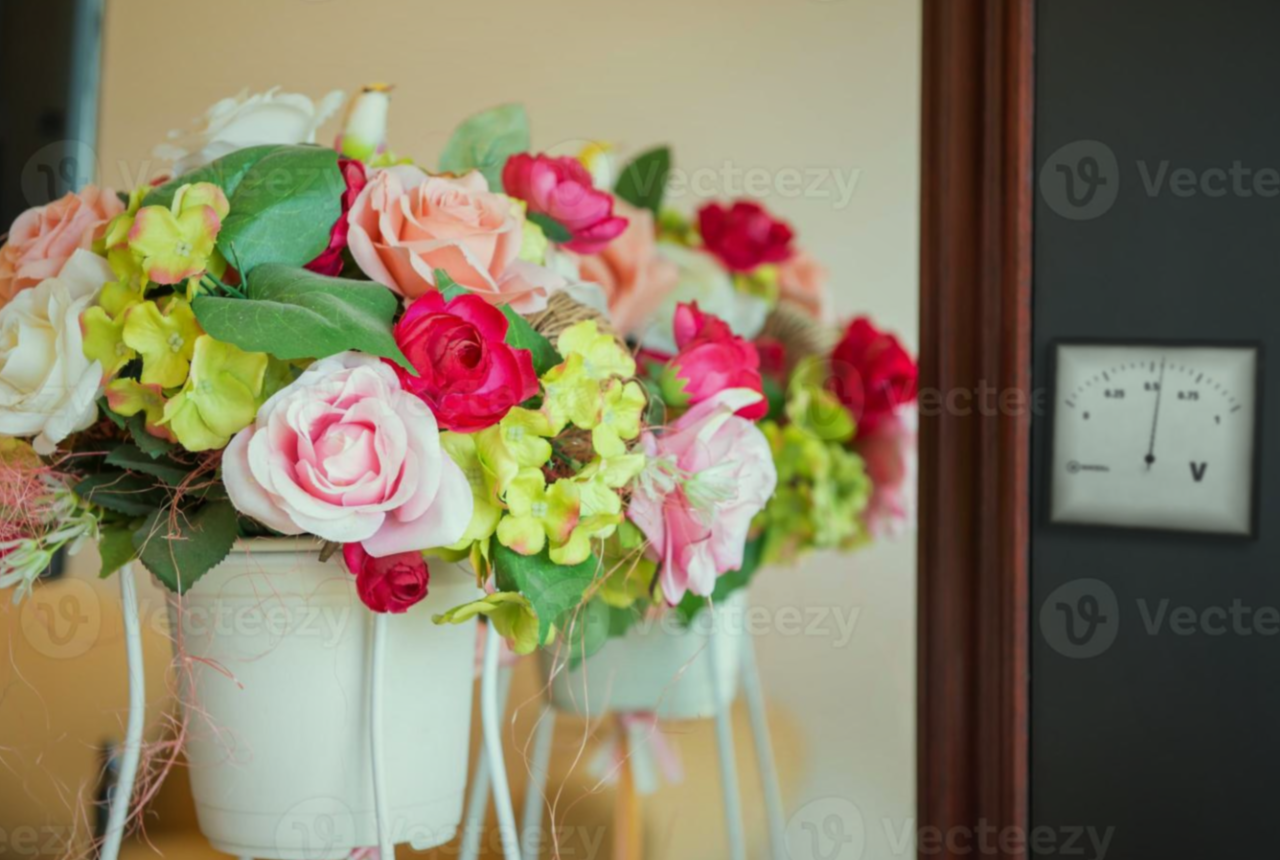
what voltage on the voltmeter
0.55 V
